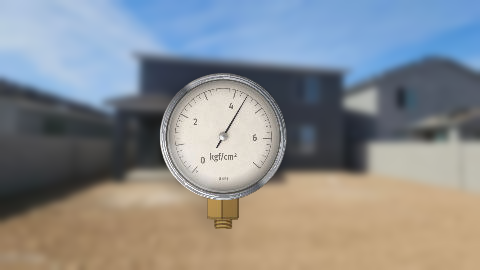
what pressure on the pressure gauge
4.4 kg/cm²
